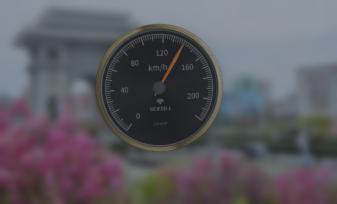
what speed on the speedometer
140 km/h
